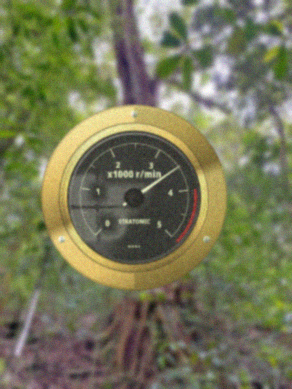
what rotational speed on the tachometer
3500 rpm
